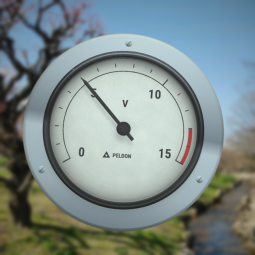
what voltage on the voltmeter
5 V
